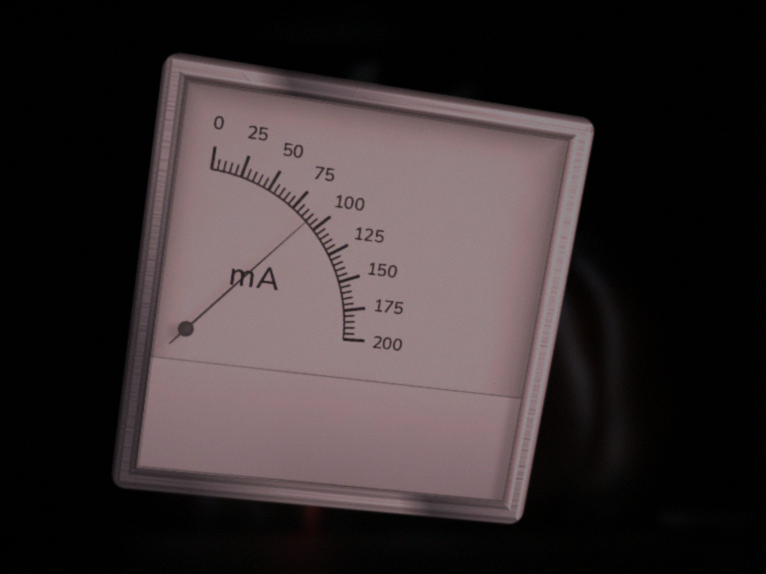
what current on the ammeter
90 mA
